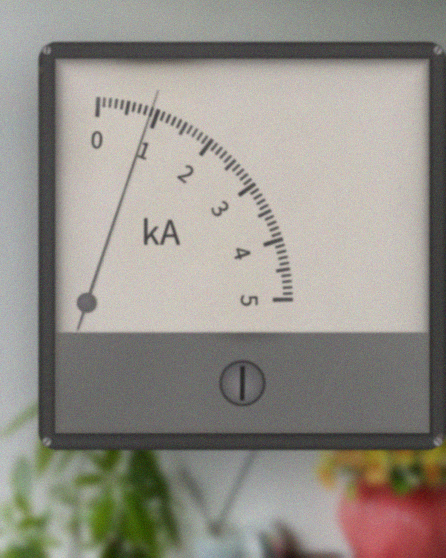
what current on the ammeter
0.9 kA
